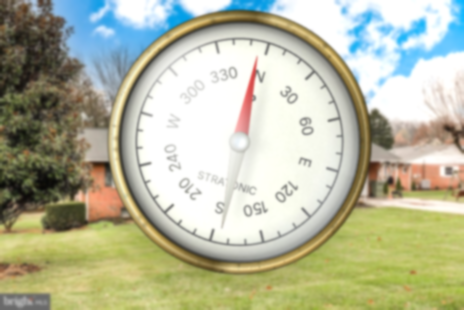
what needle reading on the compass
355 °
